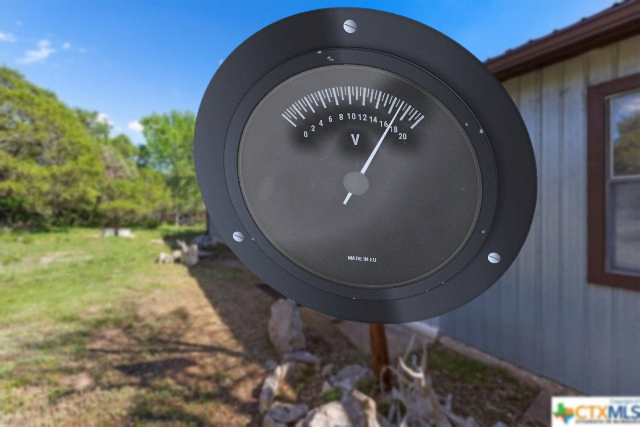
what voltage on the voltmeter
17 V
